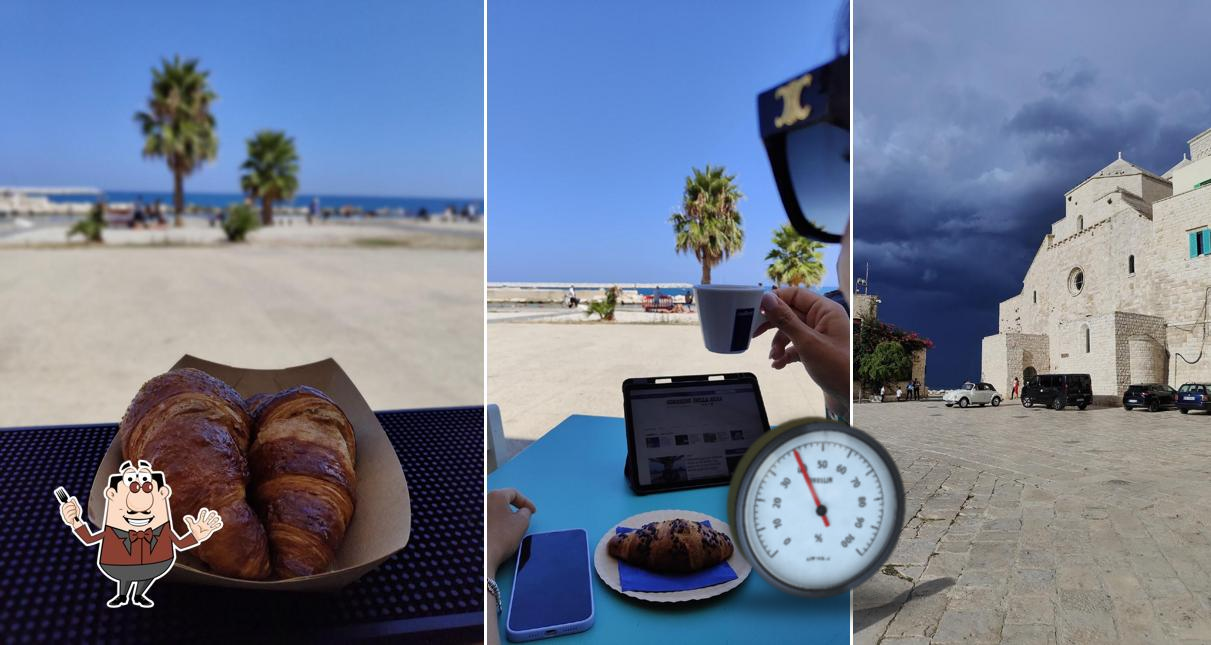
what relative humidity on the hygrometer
40 %
